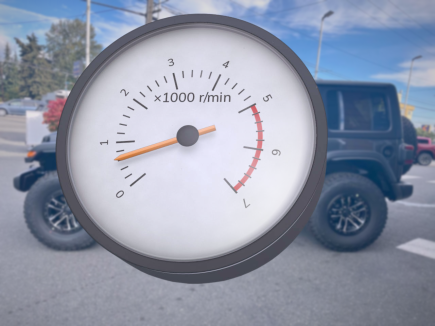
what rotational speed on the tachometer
600 rpm
